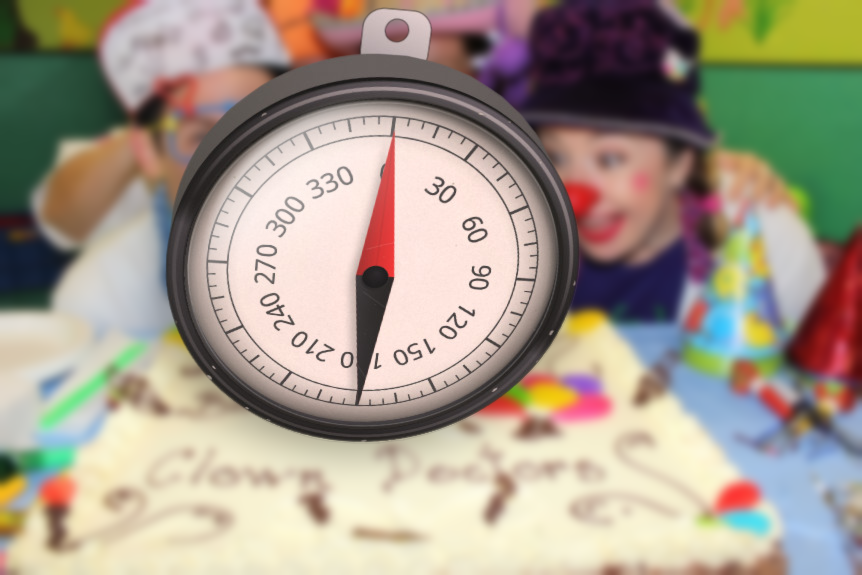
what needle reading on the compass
0 °
